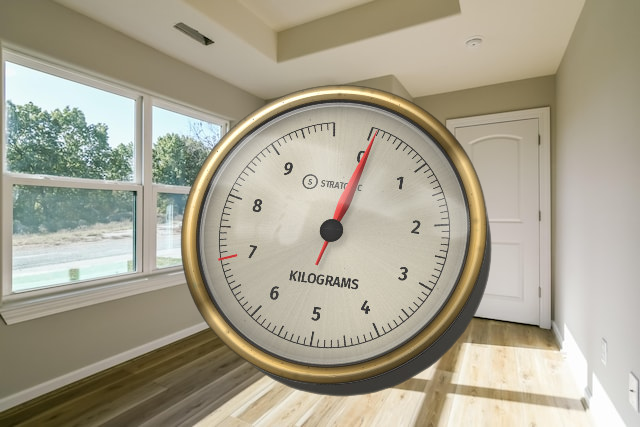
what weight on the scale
0.1 kg
